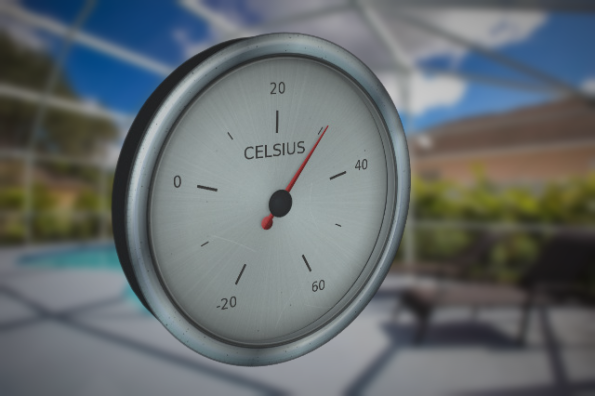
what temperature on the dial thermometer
30 °C
